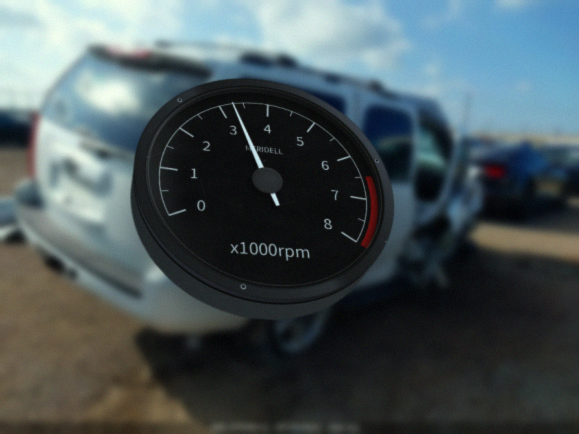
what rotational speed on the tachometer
3250 rpm
